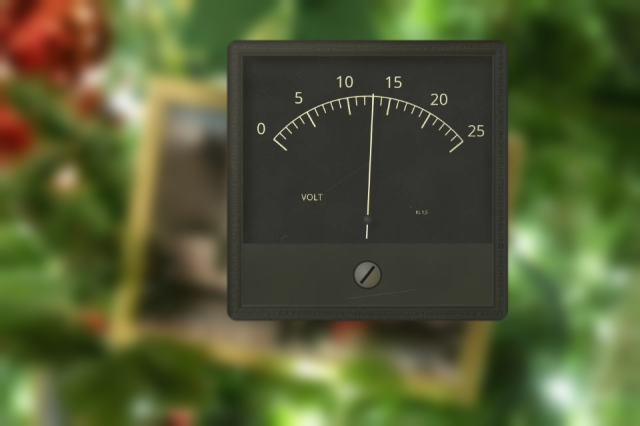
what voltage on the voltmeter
13 V
